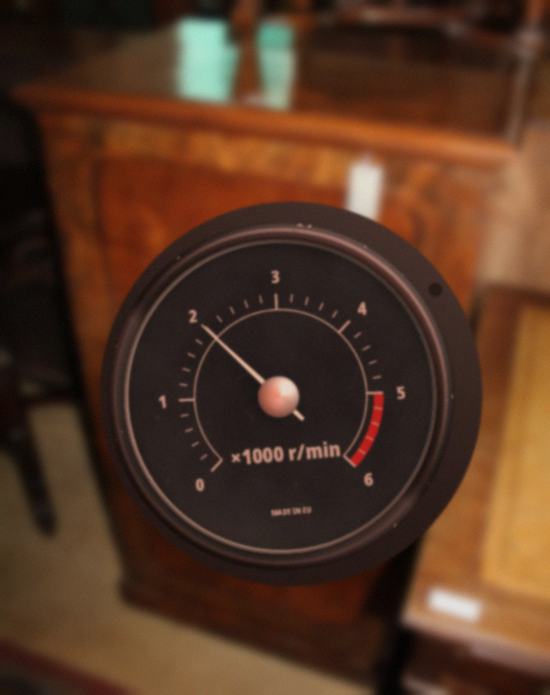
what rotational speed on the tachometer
2000 rpm
